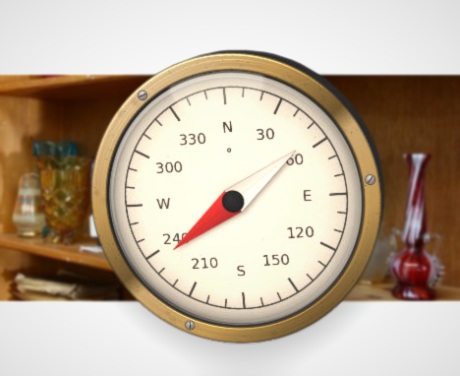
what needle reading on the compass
235 °
